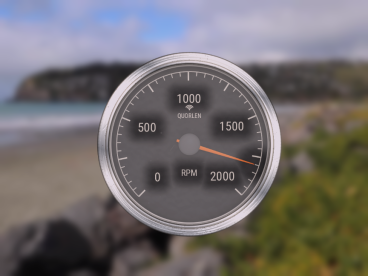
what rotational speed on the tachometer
1800 rpm
